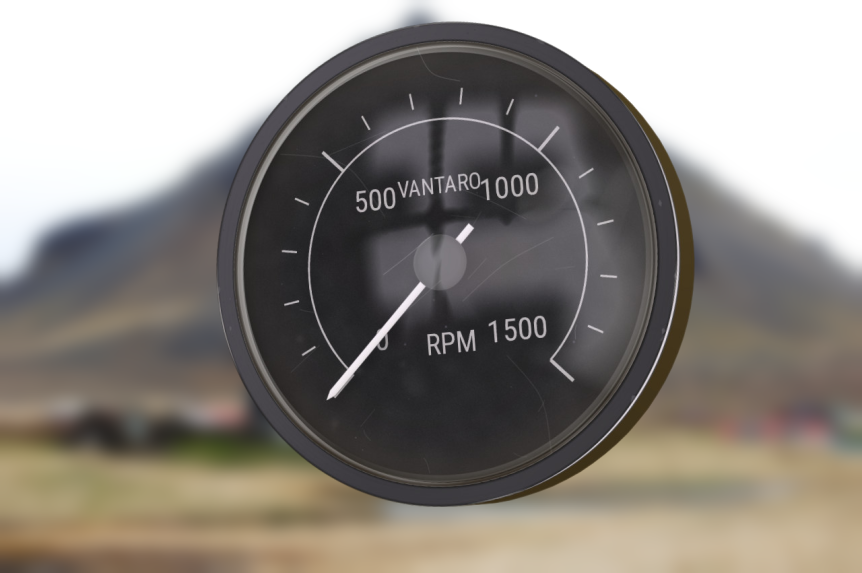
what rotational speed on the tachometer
0 rpm
